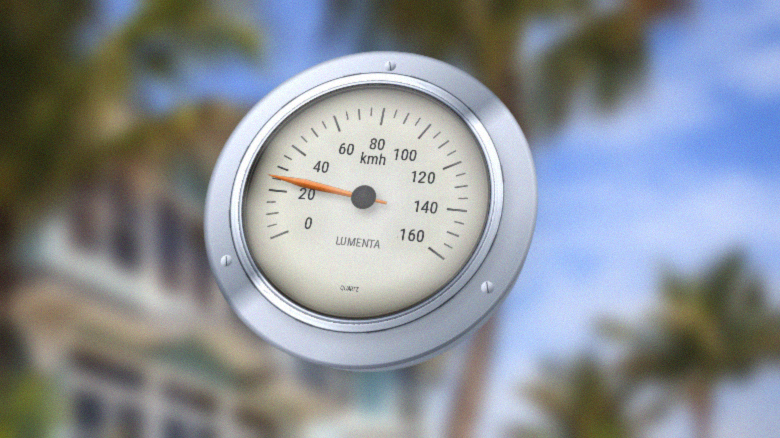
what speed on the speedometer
25 km/h
